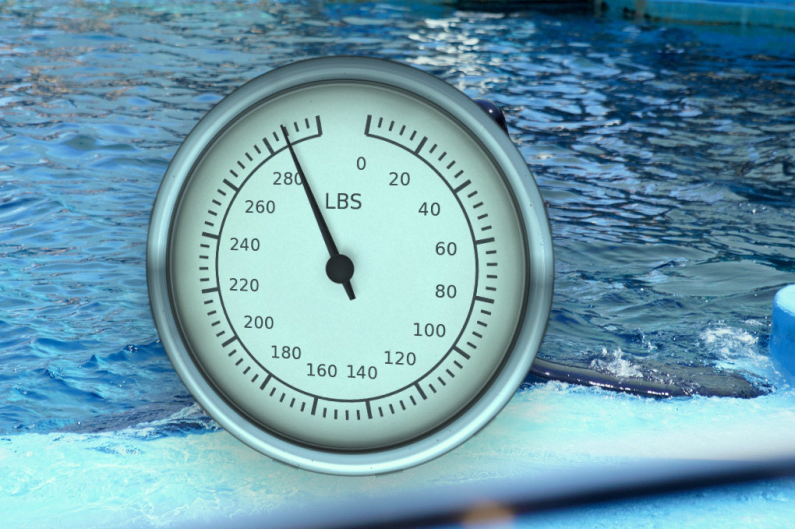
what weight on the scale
288 lb
